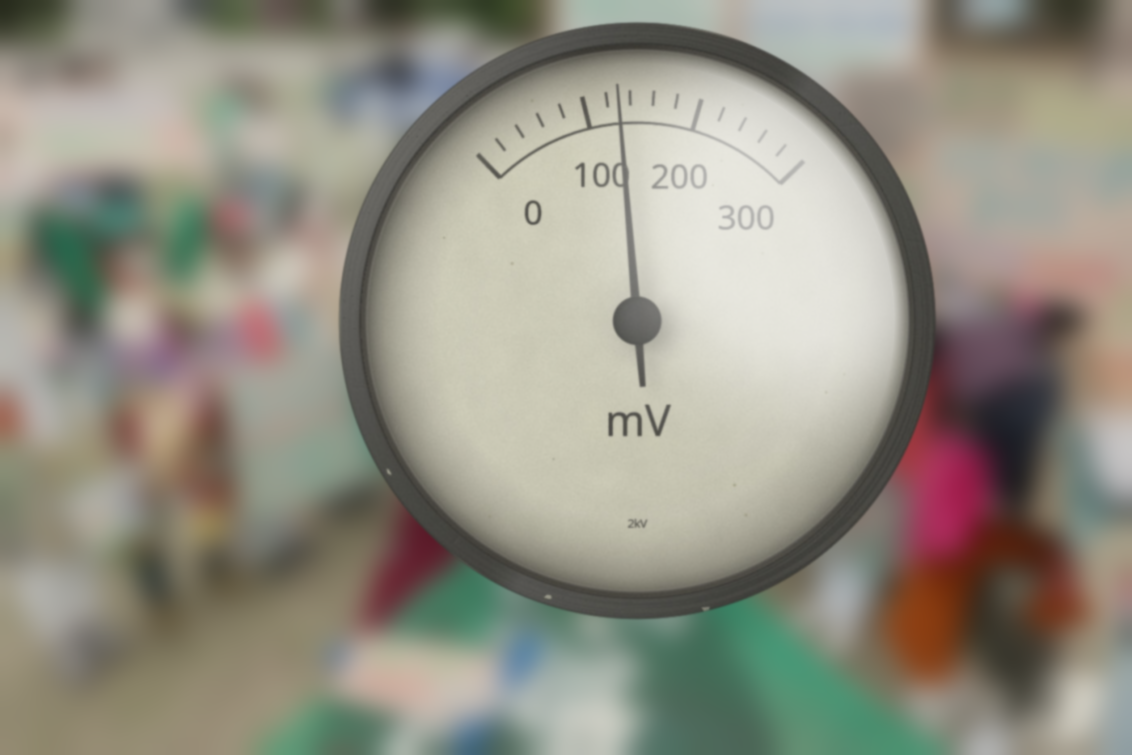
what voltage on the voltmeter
130 mV
